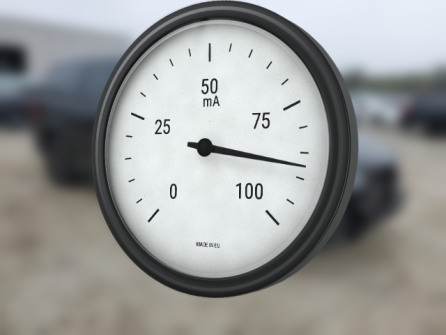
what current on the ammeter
87.5 mA
